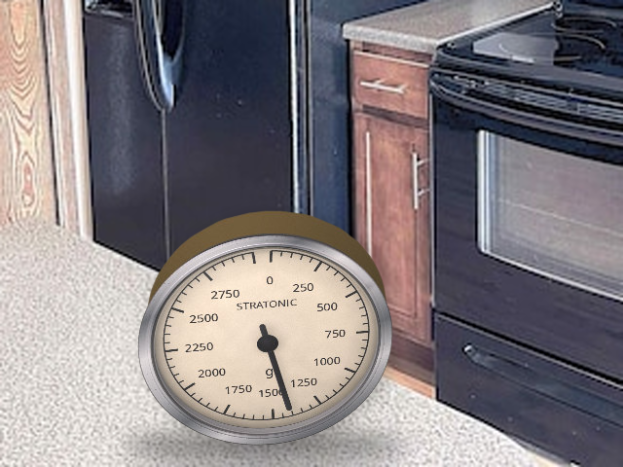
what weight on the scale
1400 g
